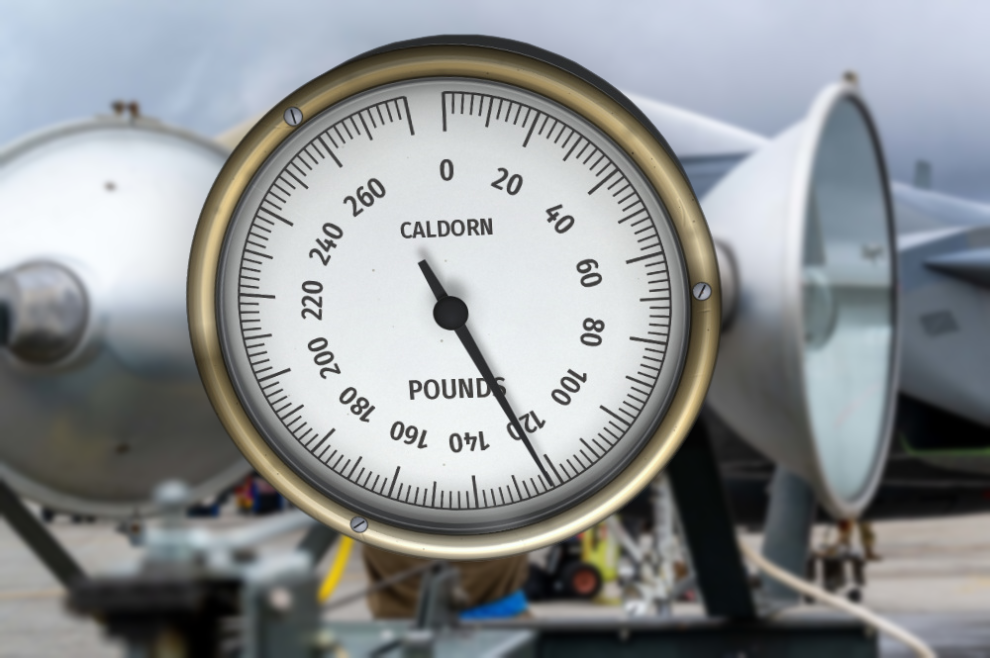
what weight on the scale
122 lb
